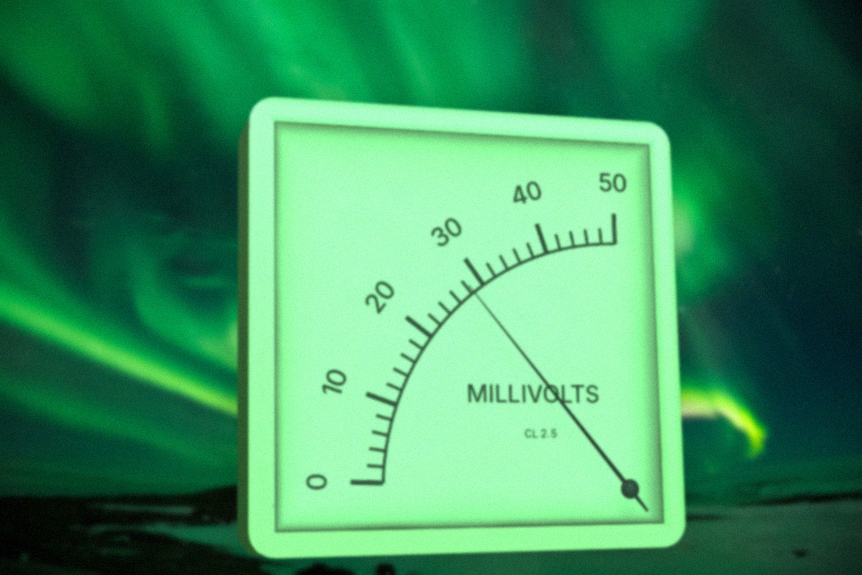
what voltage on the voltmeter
28 mV
